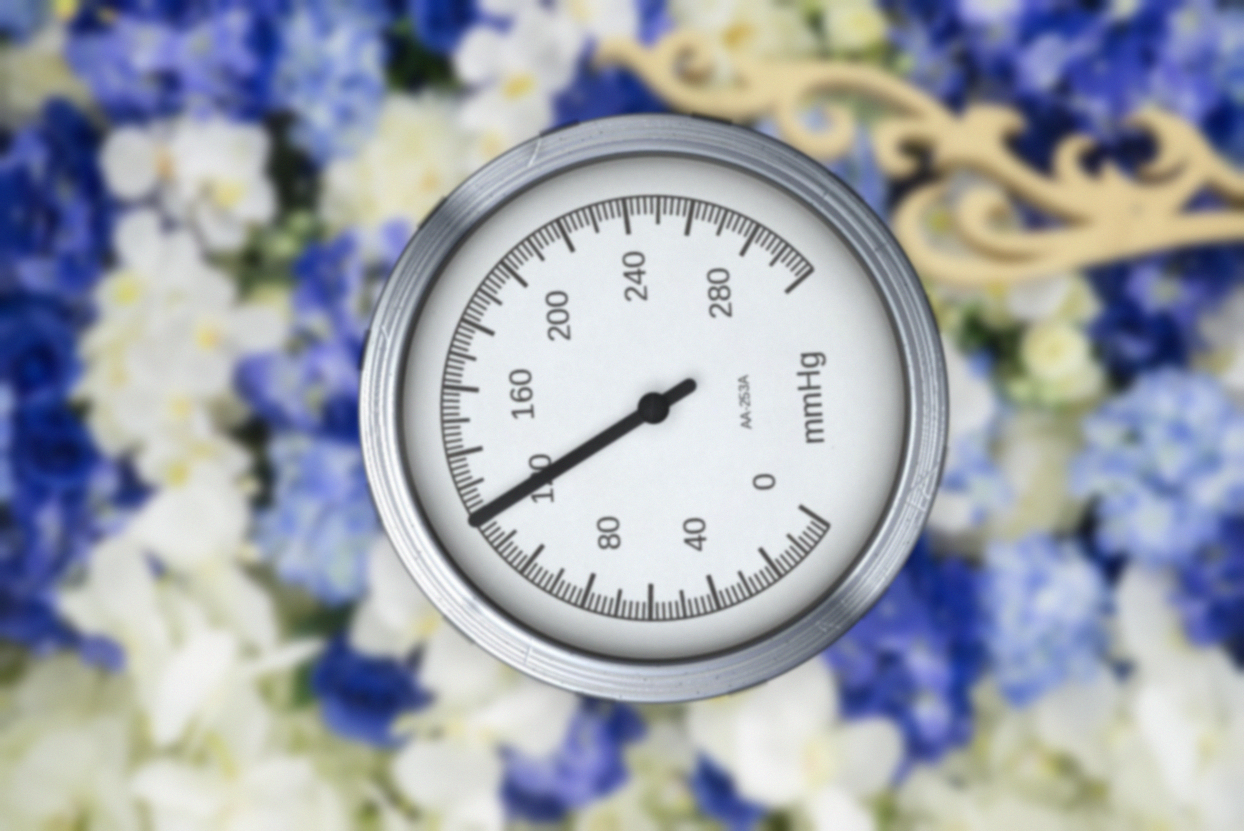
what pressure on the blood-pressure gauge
120 mmHg
